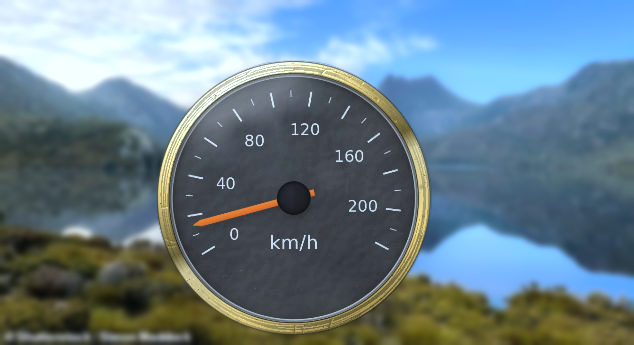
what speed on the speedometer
15 km/h
